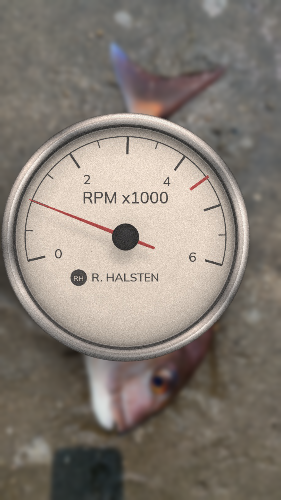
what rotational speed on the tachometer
1000 rpm
